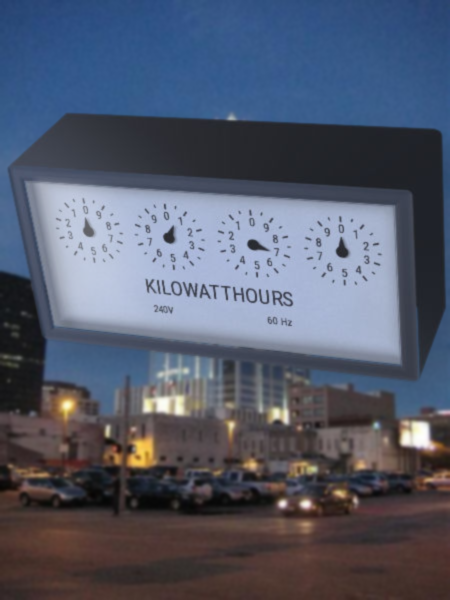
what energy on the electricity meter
70 kWh
